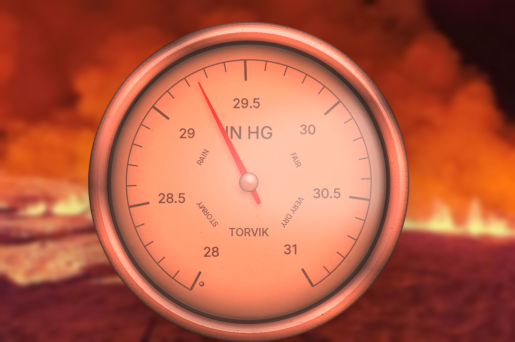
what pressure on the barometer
29.25 inHg
